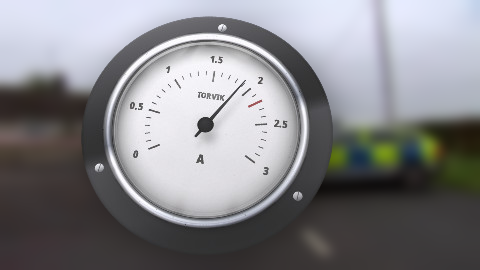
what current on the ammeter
1.9 A
